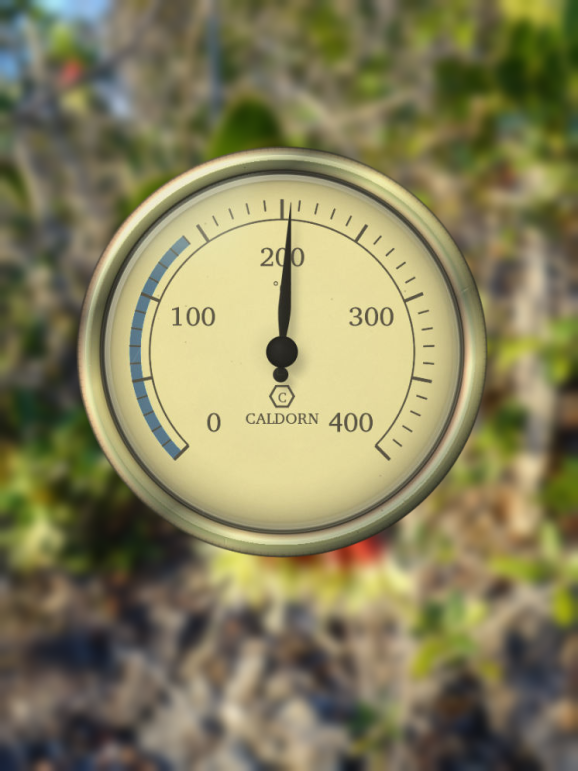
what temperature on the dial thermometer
205 °C
